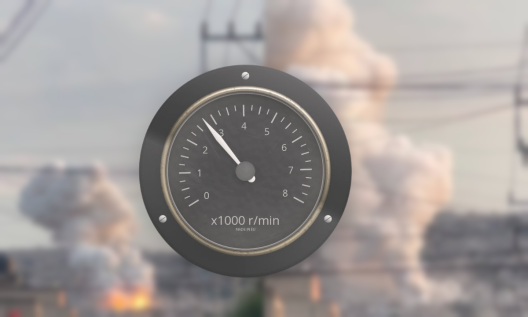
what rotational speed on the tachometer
2750 rpm
